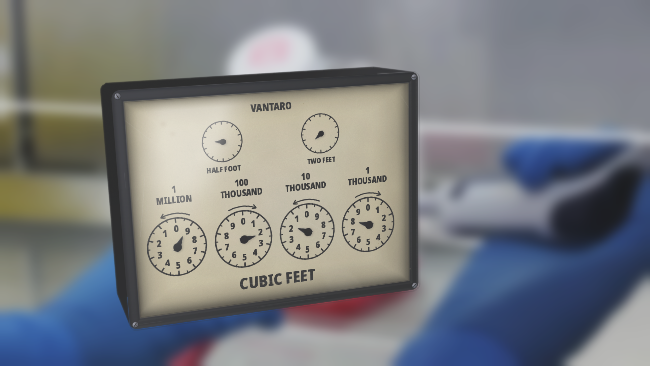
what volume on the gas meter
921800 ft³
